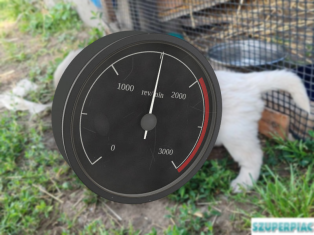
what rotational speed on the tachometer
1500 rpm
